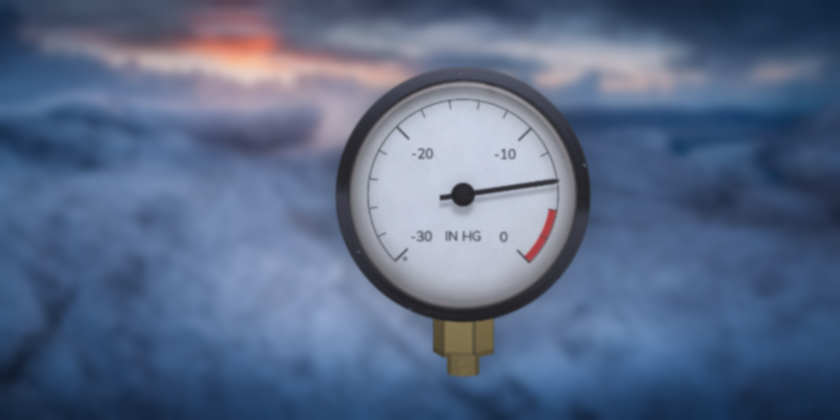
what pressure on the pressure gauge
-6 inHg
